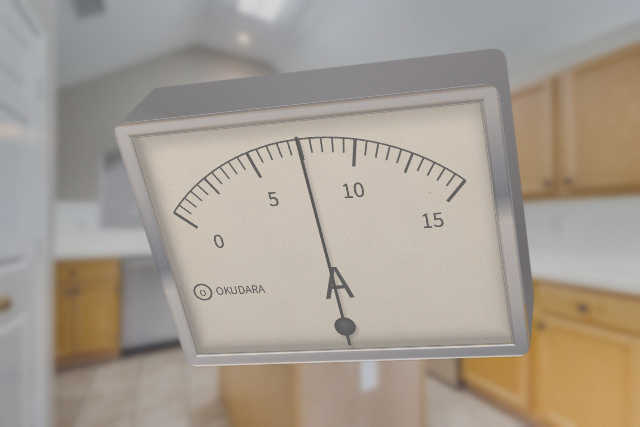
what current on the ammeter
7.5 A
